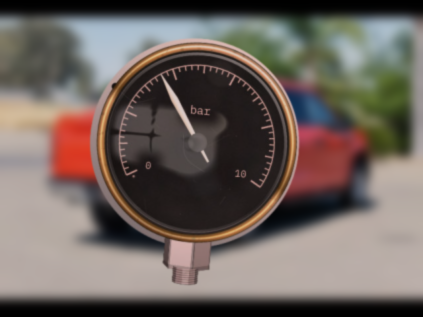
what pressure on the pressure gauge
3.6 bar
